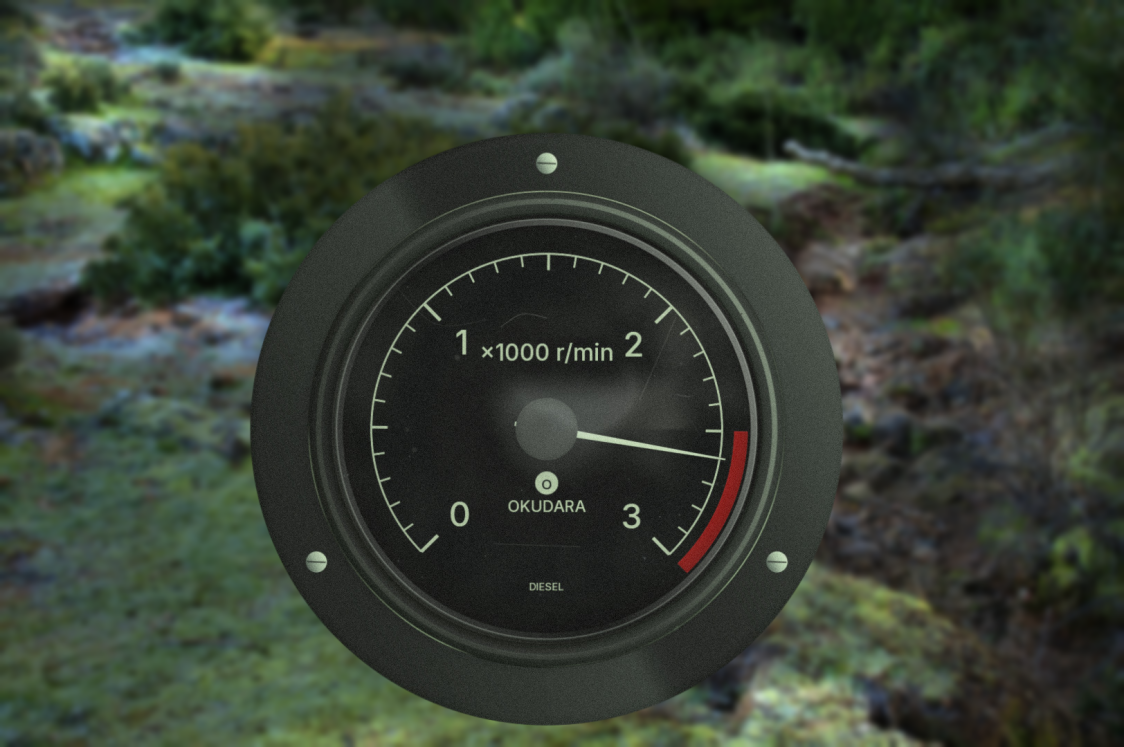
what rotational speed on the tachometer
2600 rpm
